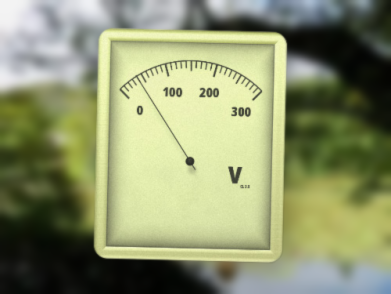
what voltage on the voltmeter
40 V
